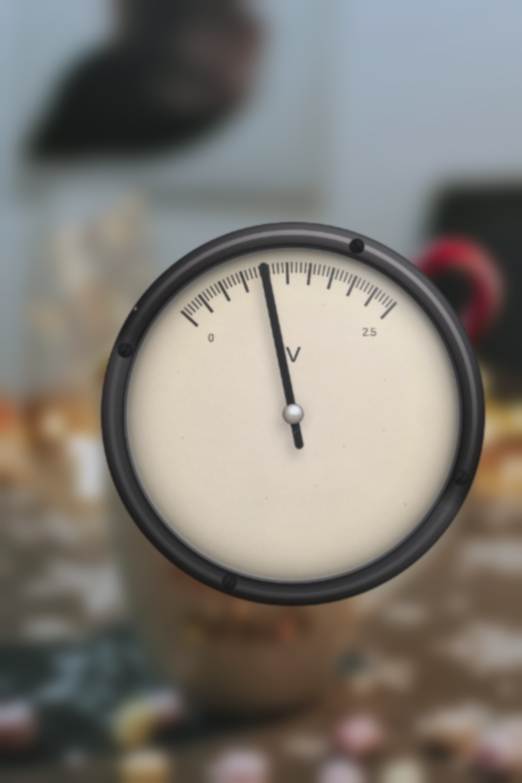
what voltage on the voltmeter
1 V
